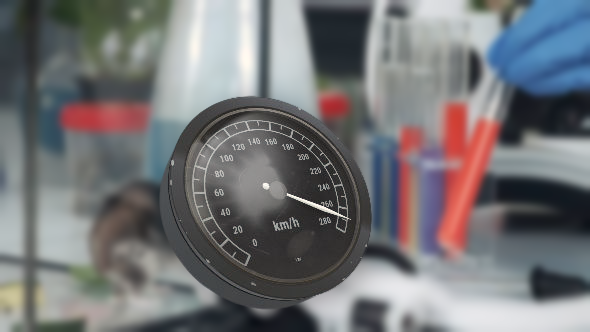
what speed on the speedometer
270 km/h
